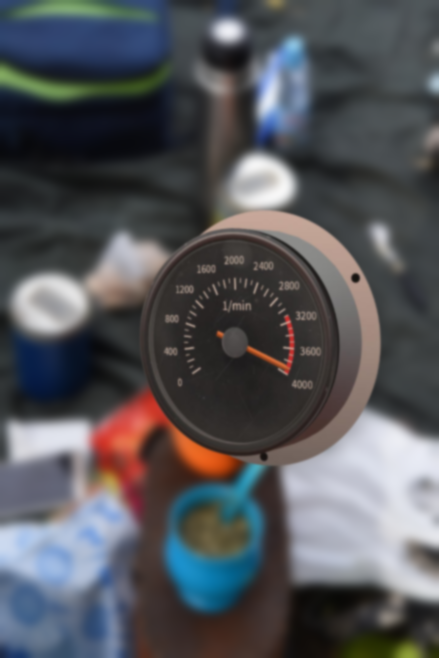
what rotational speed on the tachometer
3900 rpm
